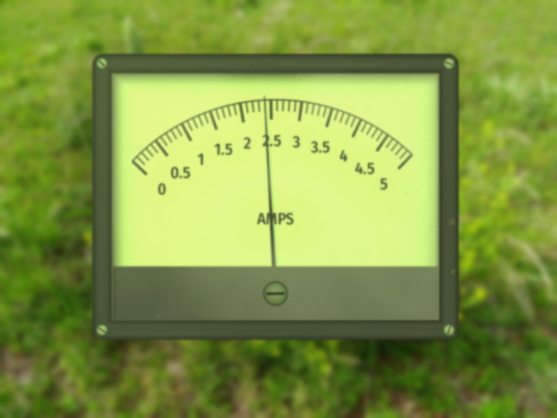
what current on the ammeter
2.4 A
